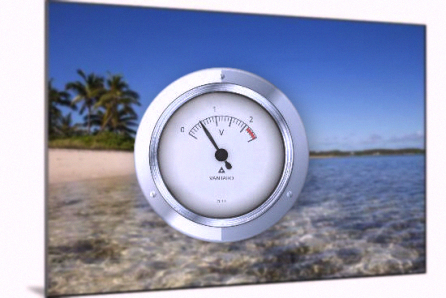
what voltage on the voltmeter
0.5 V
